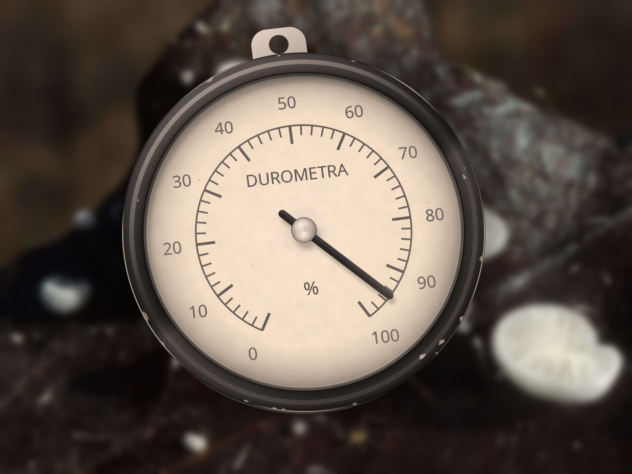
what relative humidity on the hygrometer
95 %
